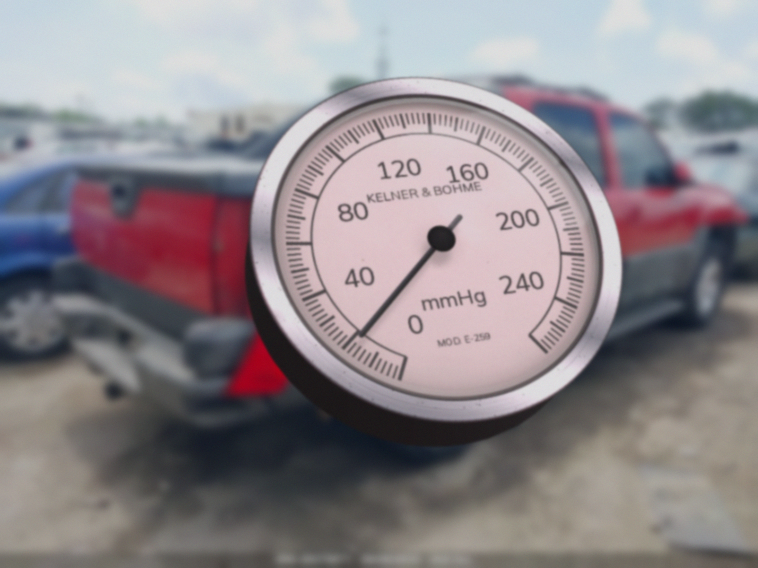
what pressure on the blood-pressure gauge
18 mmHg
